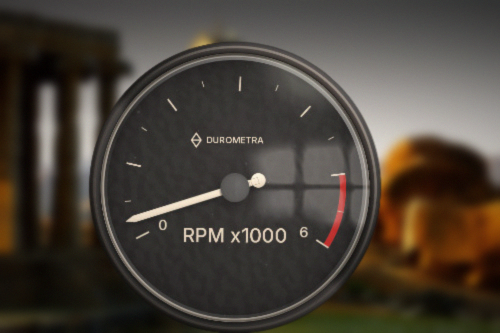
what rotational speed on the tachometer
250 rpm
